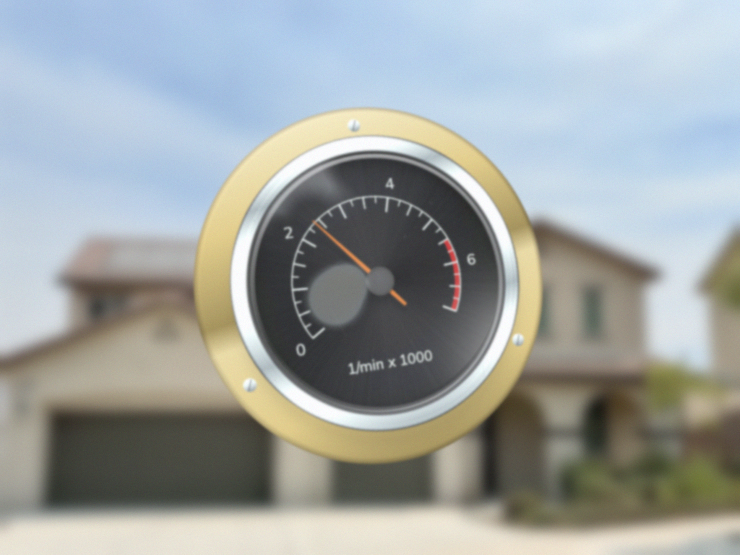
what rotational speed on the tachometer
2375 rpm
